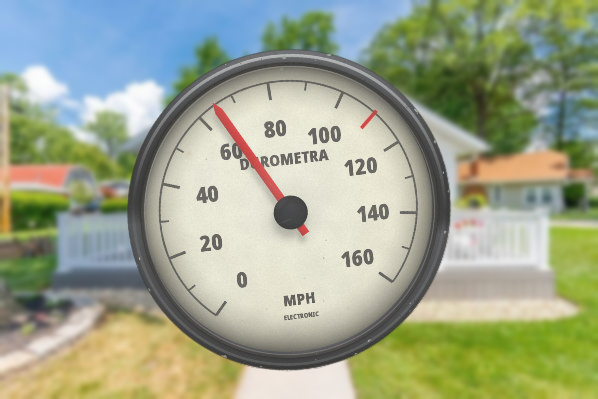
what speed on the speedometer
65 mph
